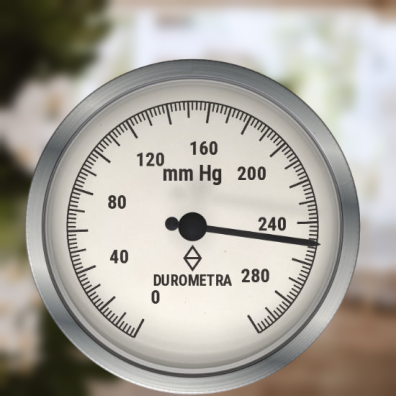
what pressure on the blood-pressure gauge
250 mmHg
